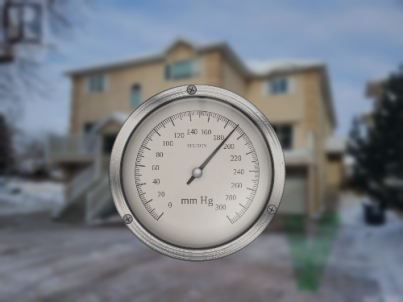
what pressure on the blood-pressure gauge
190 mmHg
